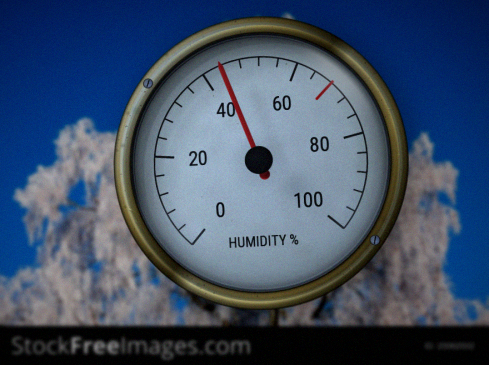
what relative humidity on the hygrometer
44 %
